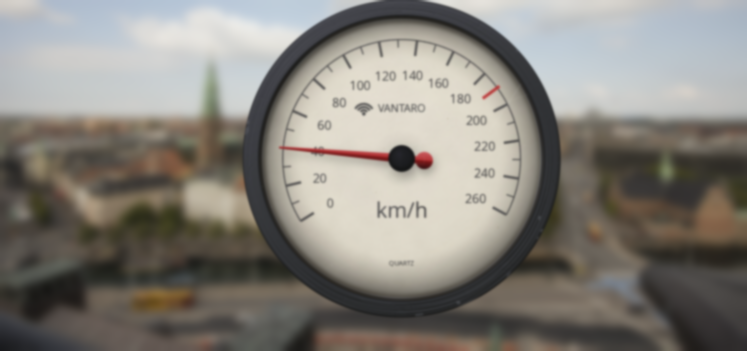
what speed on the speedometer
40 km/h
